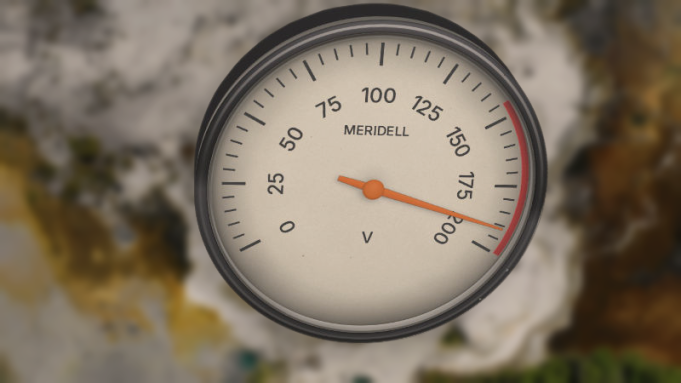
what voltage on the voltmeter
190 V
